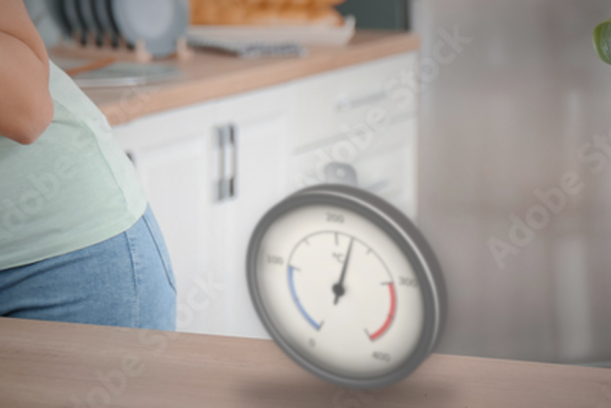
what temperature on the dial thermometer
225 °C
